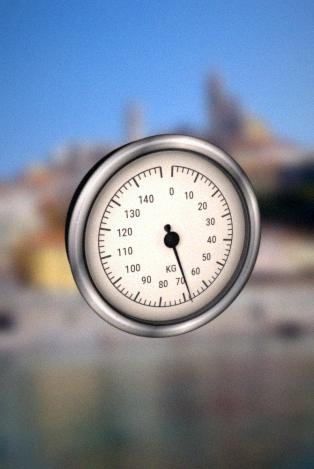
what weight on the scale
68 kg
